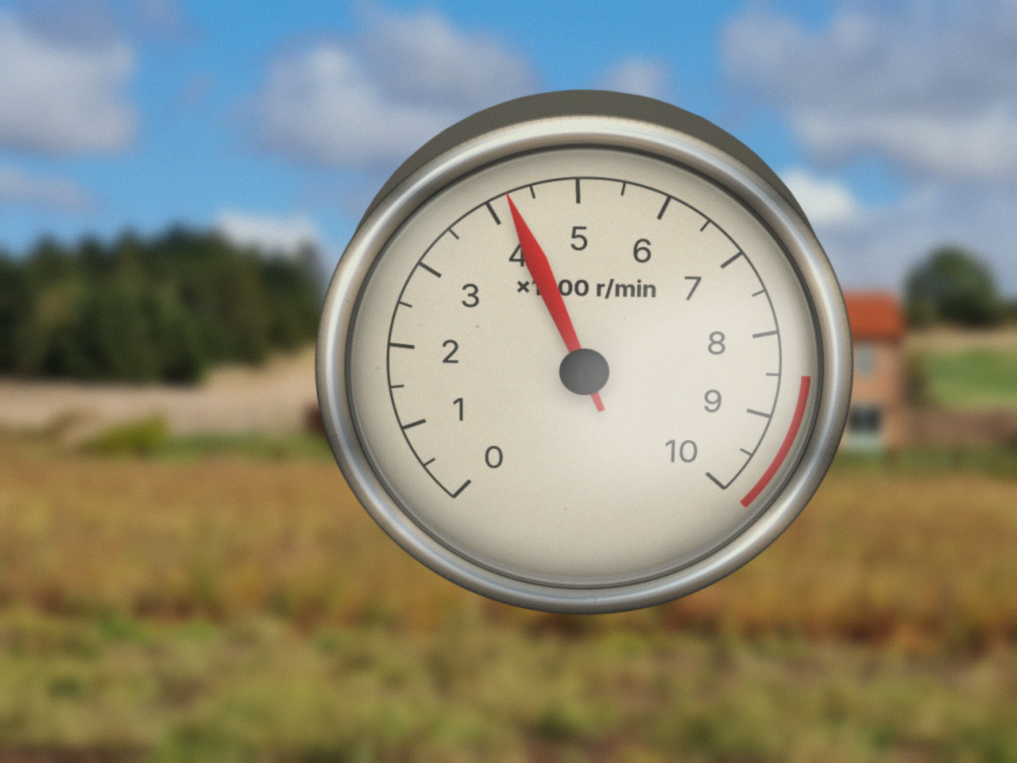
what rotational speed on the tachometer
4250 rpm
